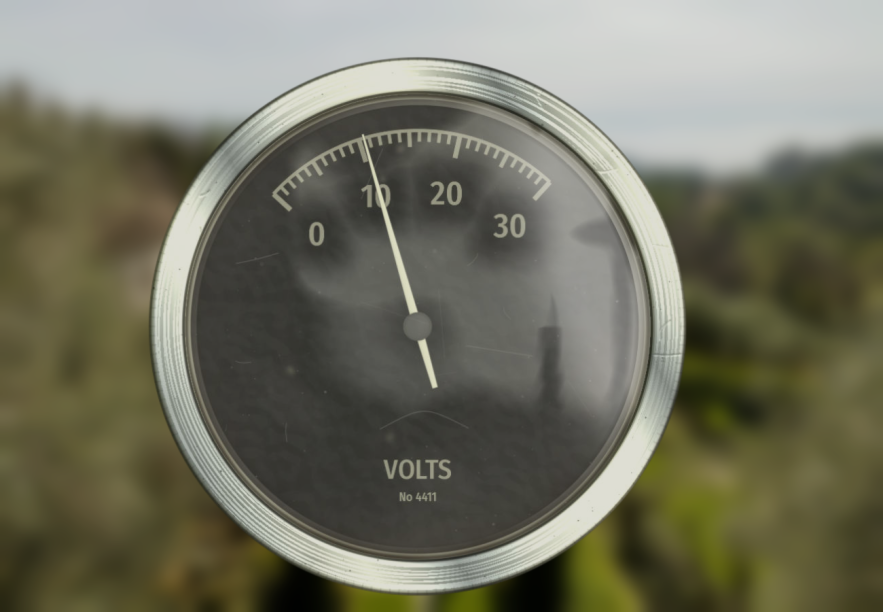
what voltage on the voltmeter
10.5 V
